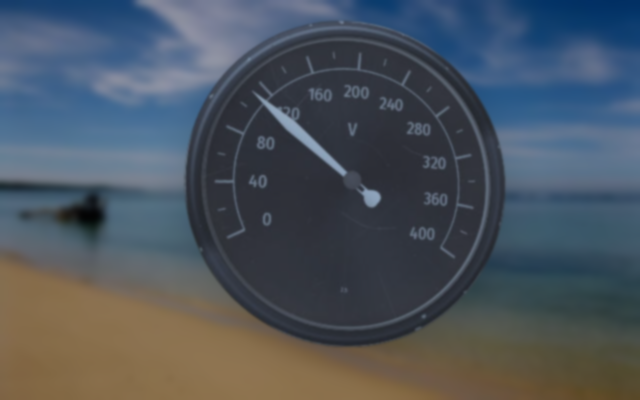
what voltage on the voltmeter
110 V
